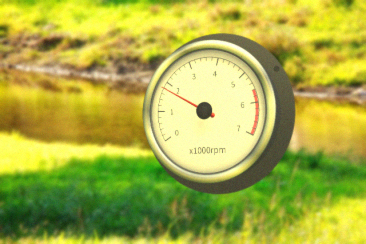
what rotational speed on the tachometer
1800 rpm
